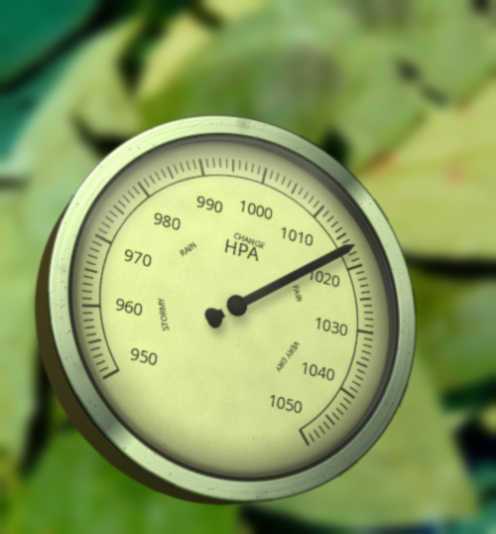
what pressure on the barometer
1017 hPa
